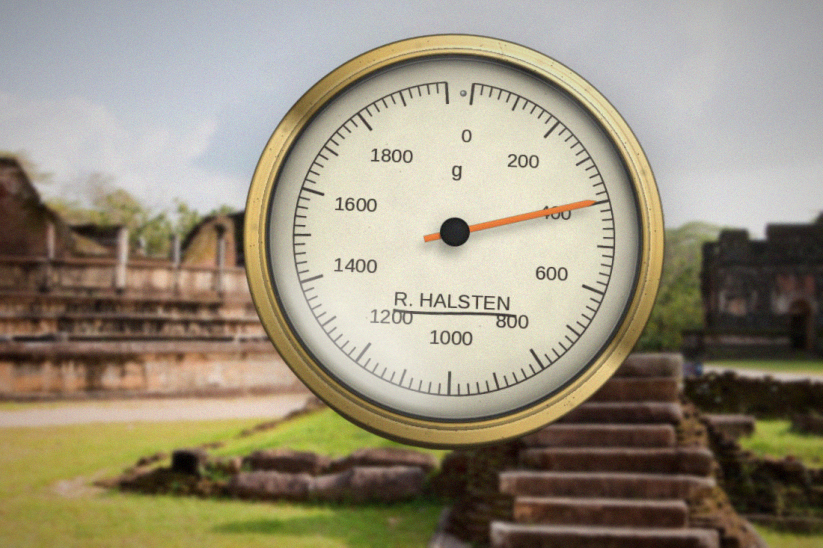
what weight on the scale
400 g
